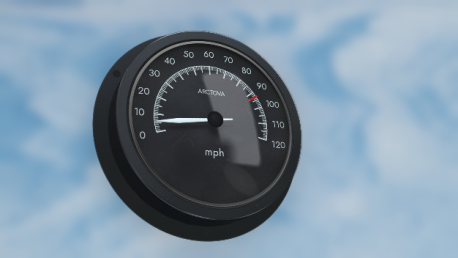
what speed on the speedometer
5 mph
